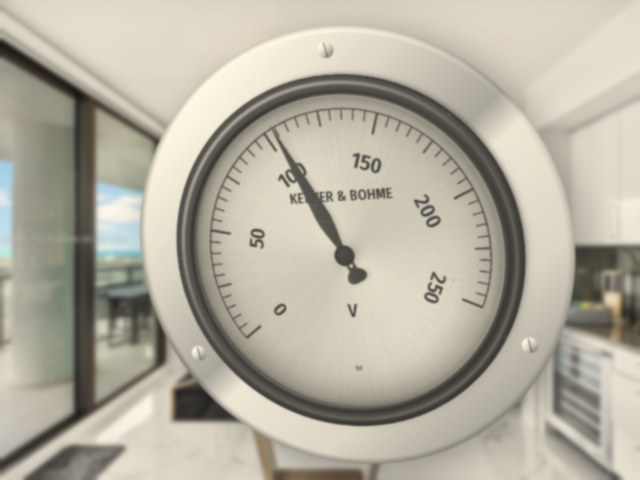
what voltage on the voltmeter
105 V
